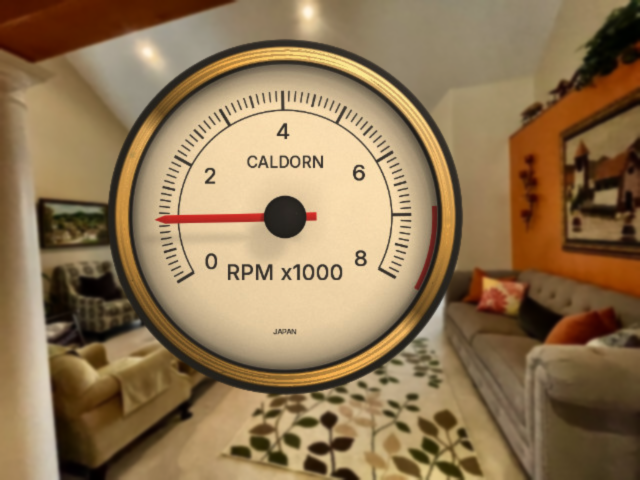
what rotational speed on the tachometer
1000 rpm
